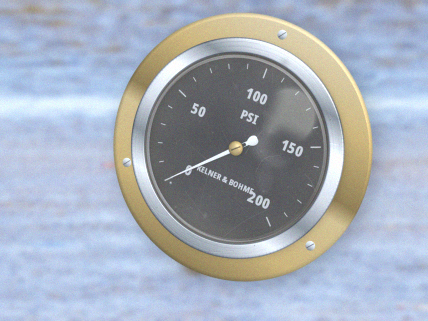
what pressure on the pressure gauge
0 psi
